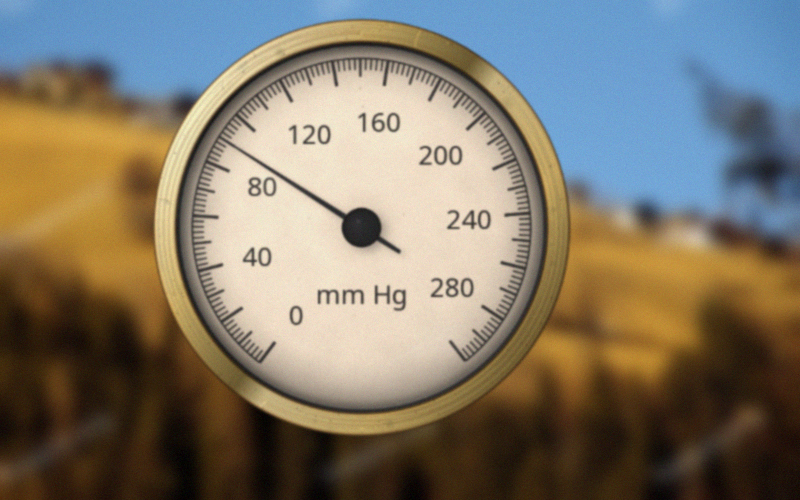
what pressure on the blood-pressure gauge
90 mmHg
